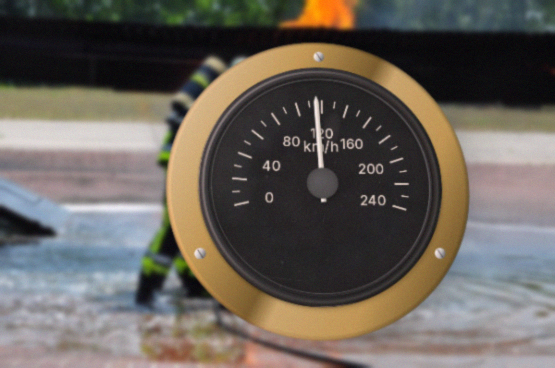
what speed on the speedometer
115 km/h
